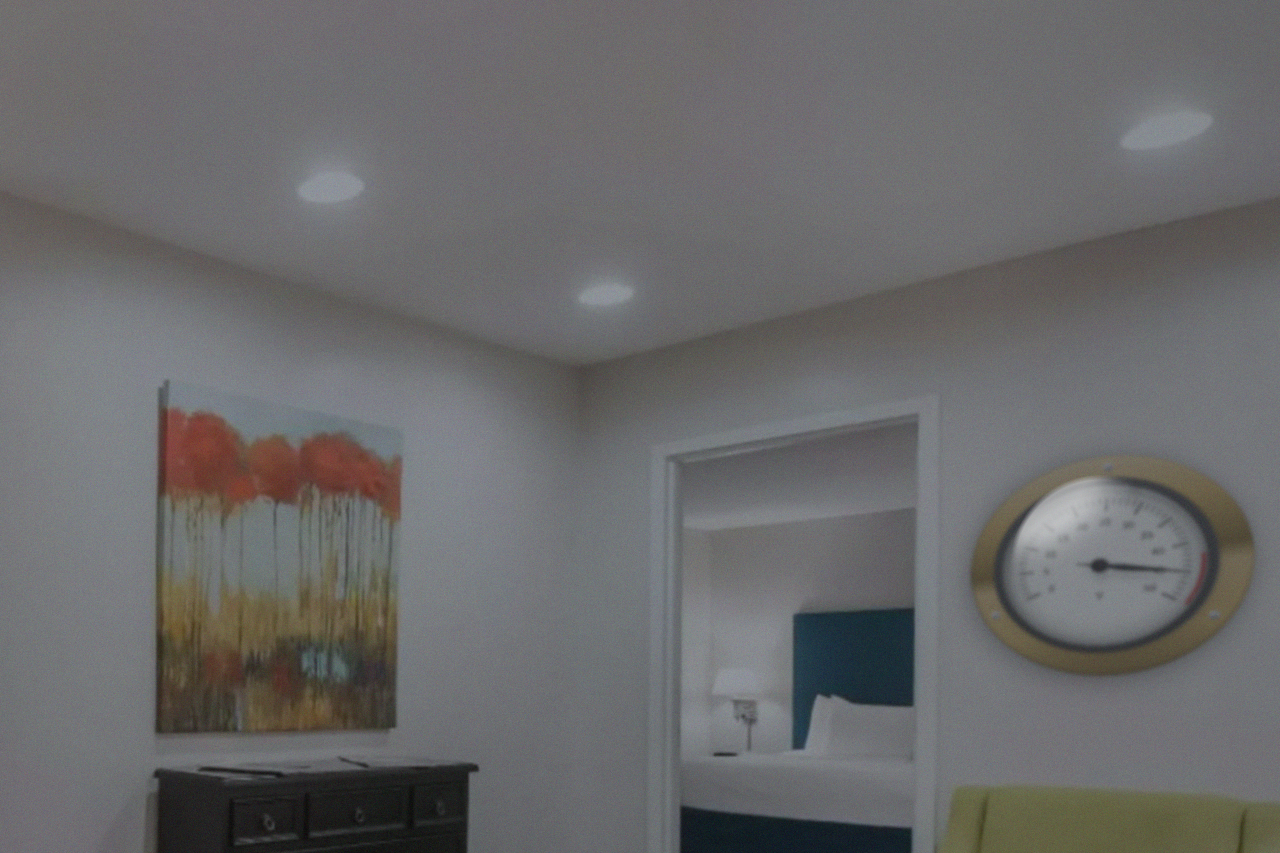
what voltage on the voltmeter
45 V
